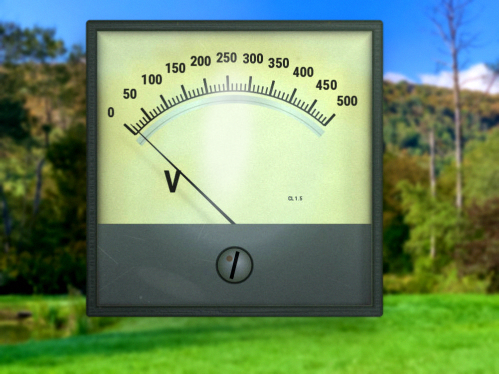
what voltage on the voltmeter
10 V
